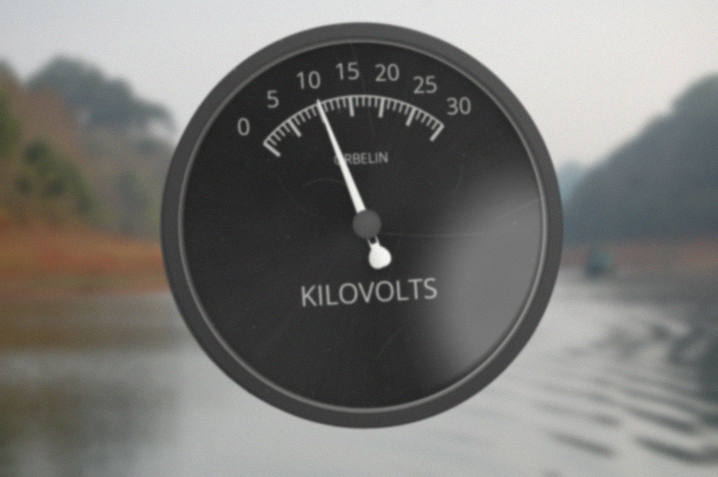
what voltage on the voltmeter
10 kV
